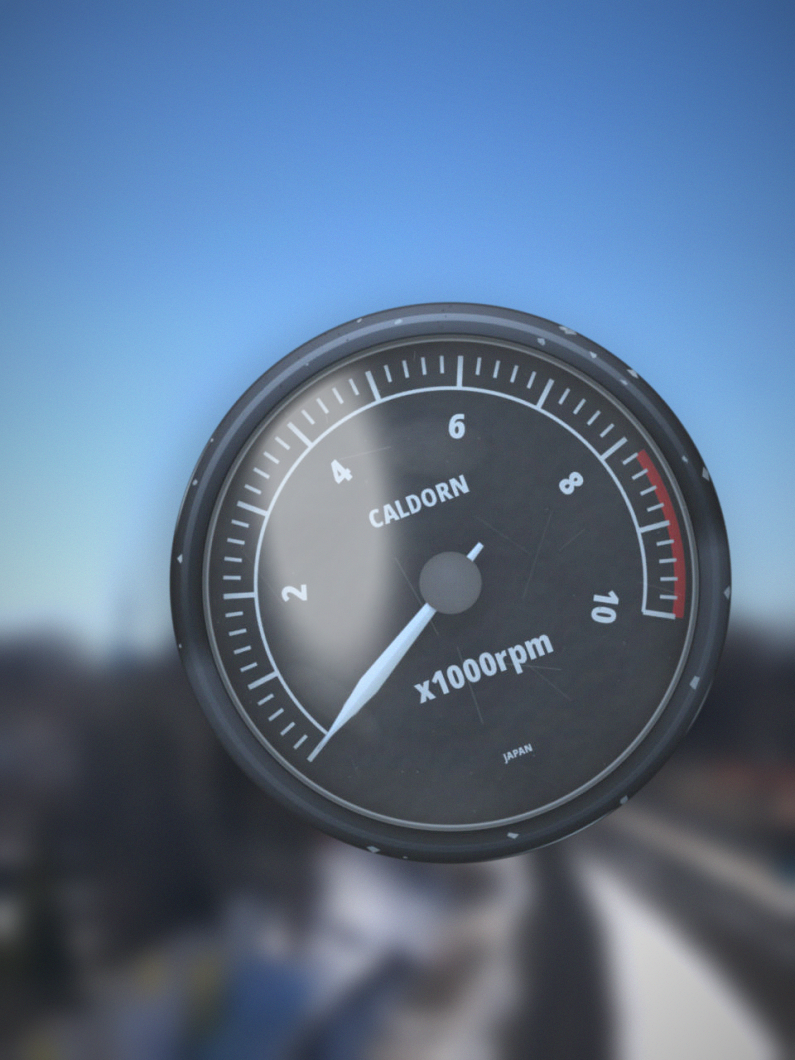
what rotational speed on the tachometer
0 rpm
